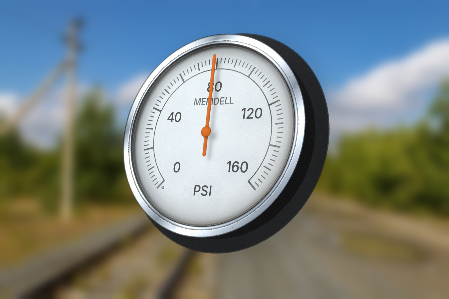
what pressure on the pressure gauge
80 psi
